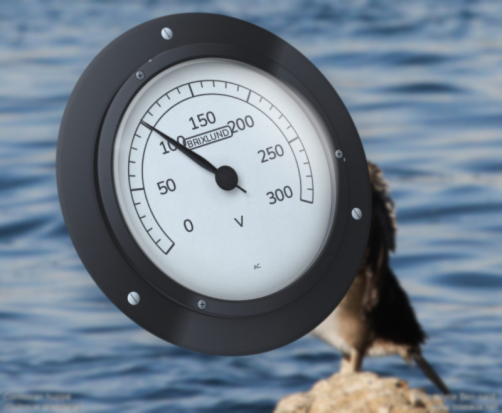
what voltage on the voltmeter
100 V
